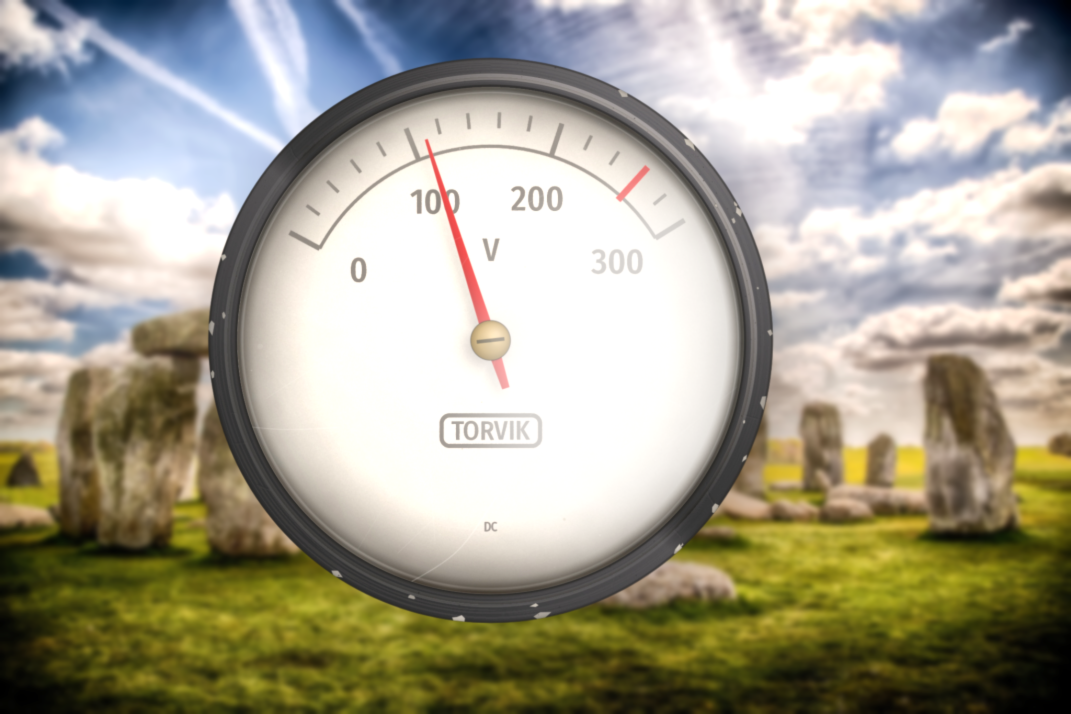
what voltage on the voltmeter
110 V
